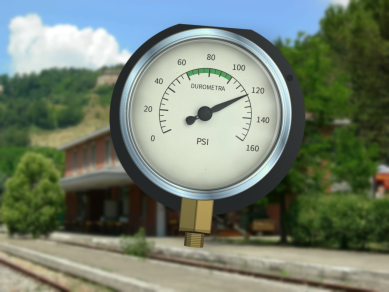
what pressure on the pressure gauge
120 psi
